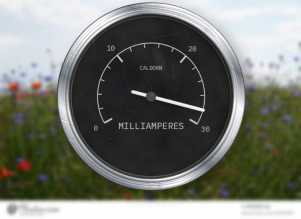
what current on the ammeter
28 mA
